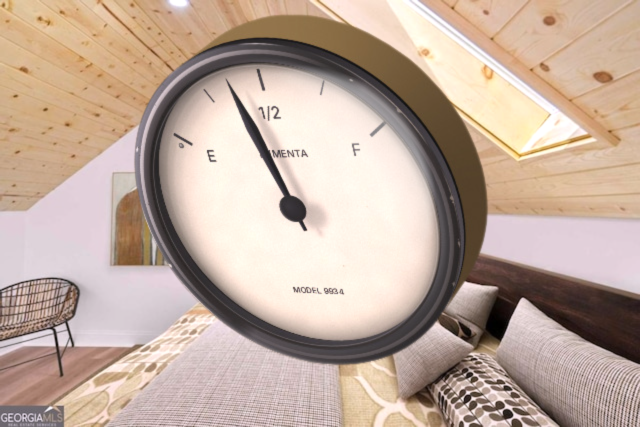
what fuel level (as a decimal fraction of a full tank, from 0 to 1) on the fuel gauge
0.375
